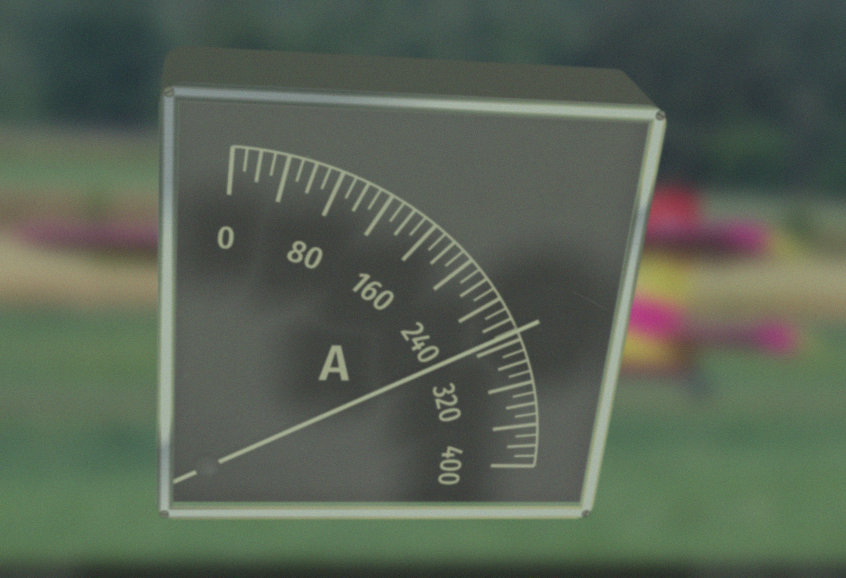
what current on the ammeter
270 A
